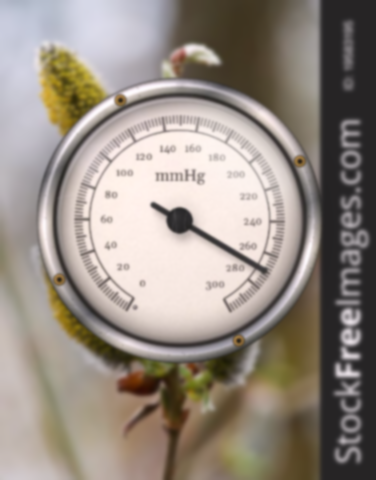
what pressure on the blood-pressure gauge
270 mmHg
